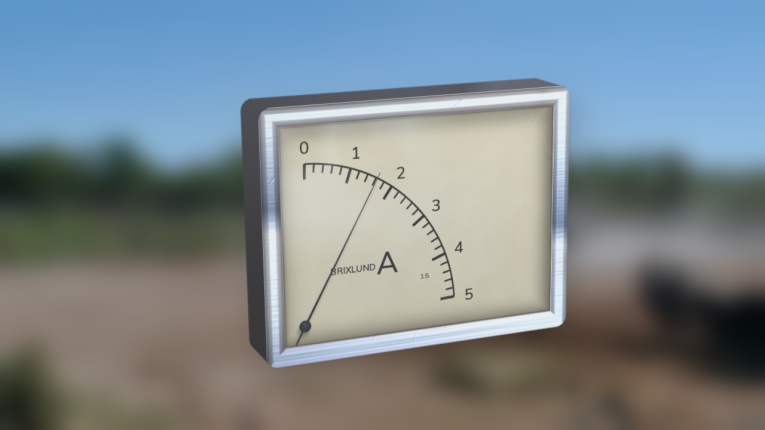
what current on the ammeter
1.6 A
